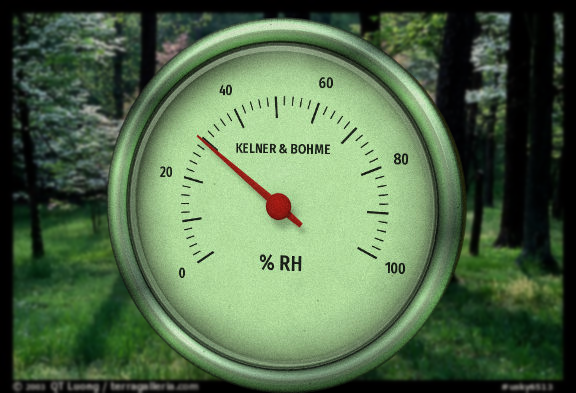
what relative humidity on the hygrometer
30 %
